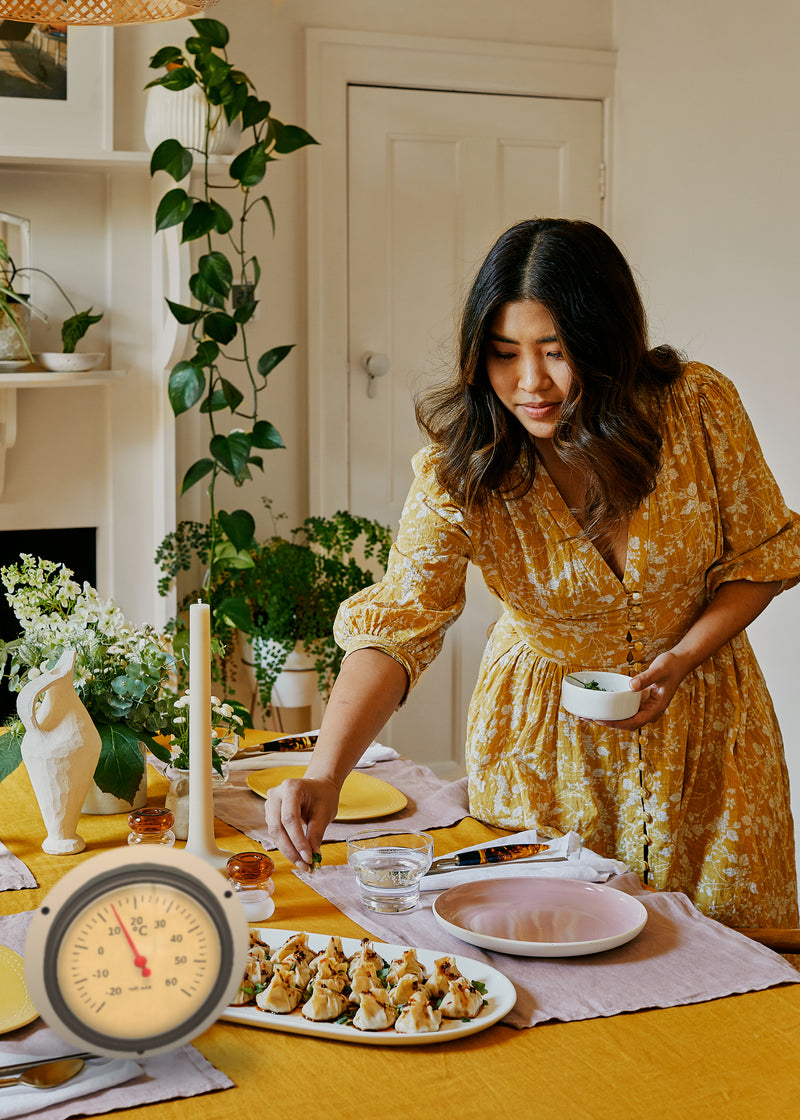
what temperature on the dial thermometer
14 °C
